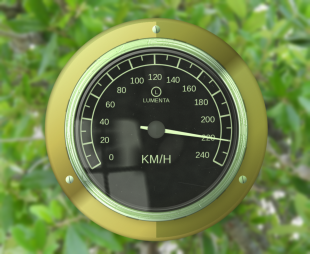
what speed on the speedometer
220 km/h
